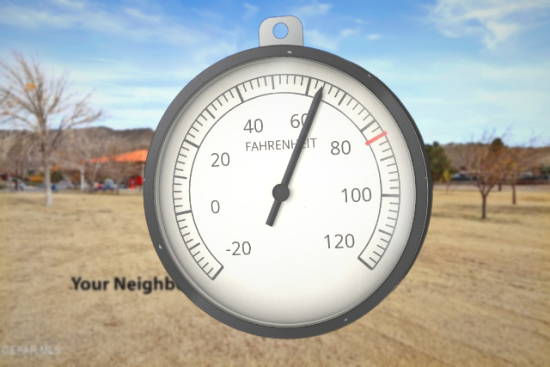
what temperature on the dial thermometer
64 °F
